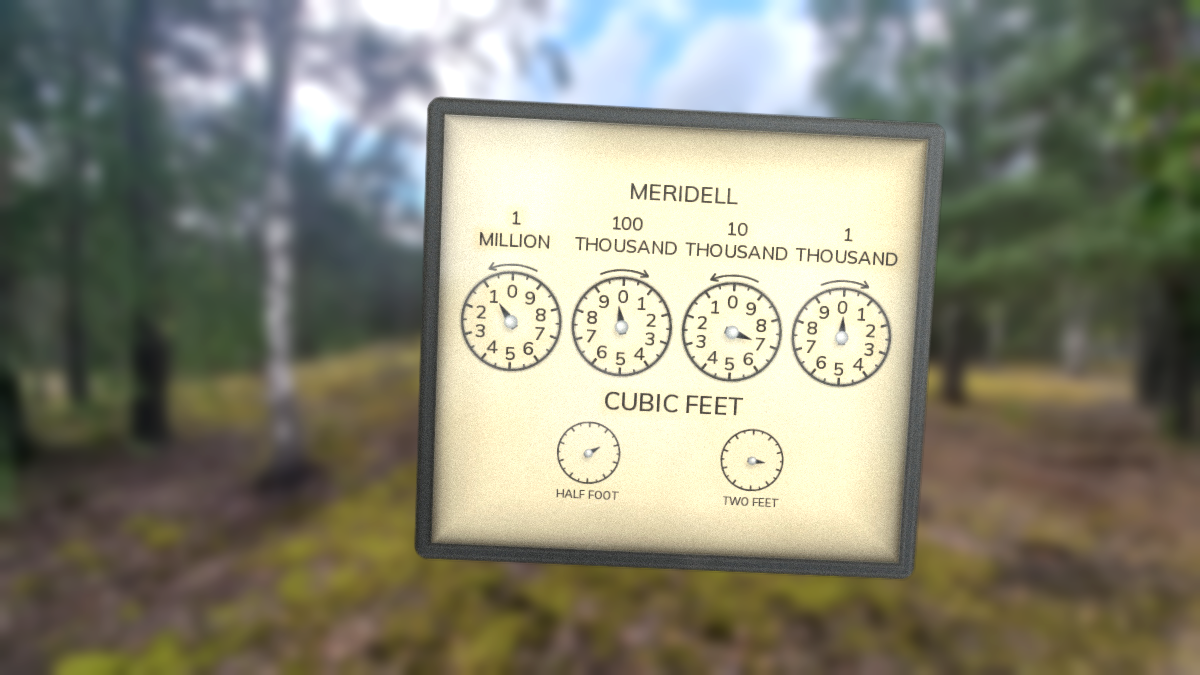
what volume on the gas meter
97000 ft³
